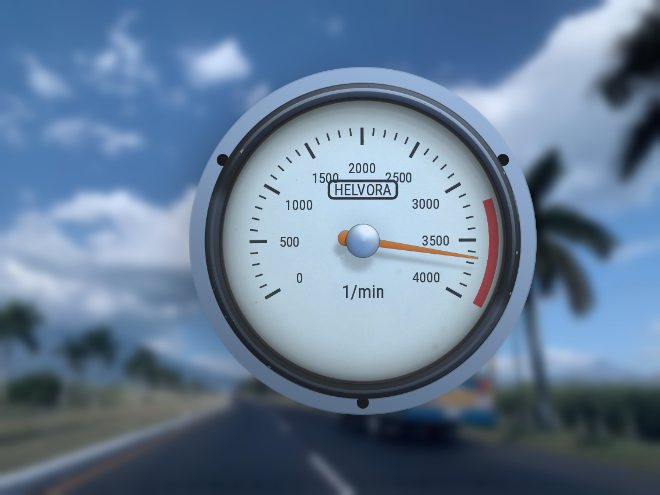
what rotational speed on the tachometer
3650 rpm
